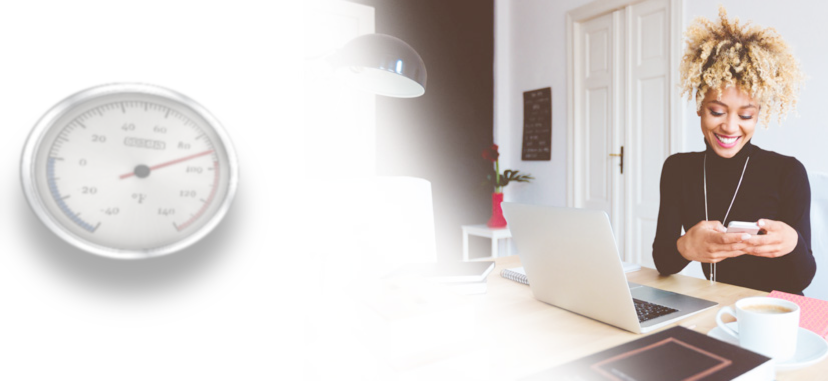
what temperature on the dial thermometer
90 °F
